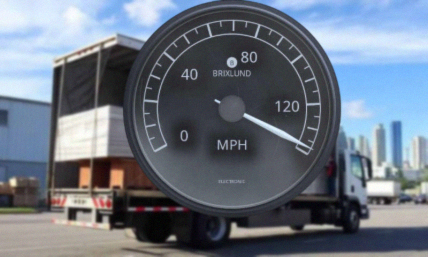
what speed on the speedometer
137.5 mph
